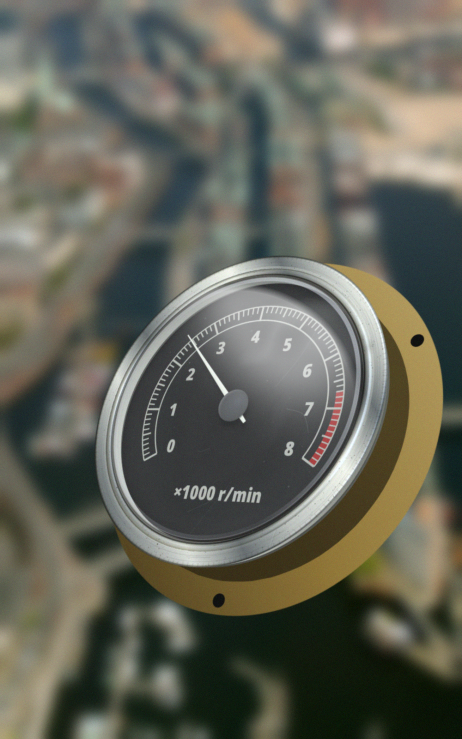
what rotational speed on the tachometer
2500 rpm
